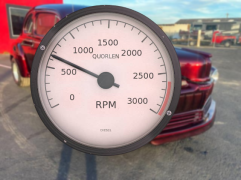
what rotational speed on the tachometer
650 rpm
